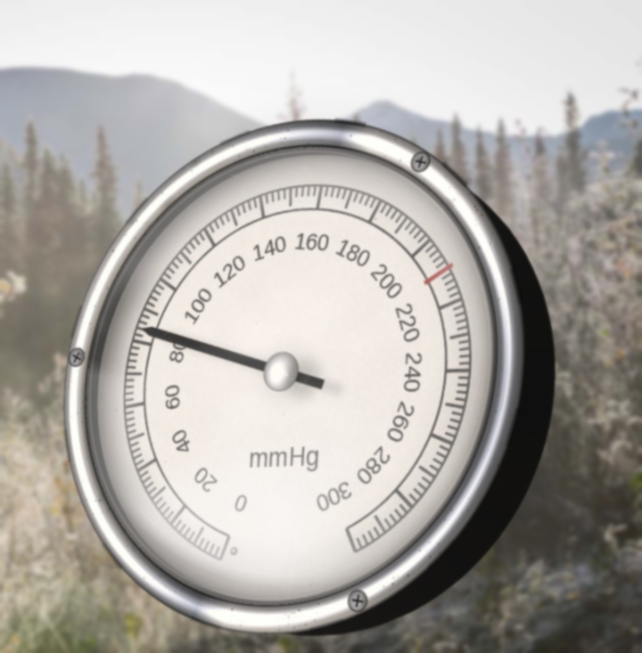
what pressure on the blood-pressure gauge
84 mmHg
